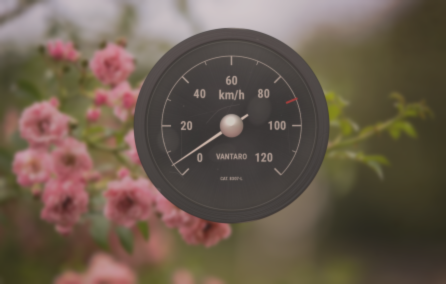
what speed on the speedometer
5 km/h
